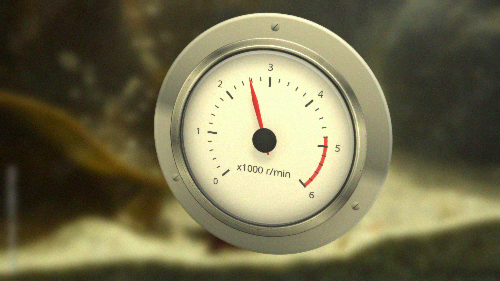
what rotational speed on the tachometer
2600 rpm
